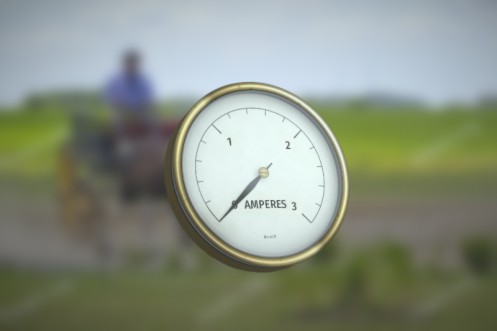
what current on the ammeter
0 A
